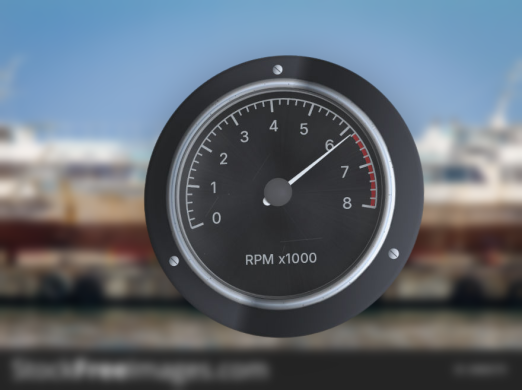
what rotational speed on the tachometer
6200 rpm
